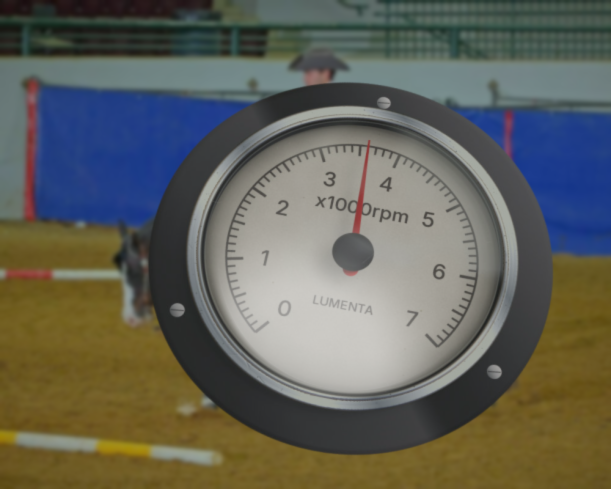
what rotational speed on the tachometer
3600 rpm
